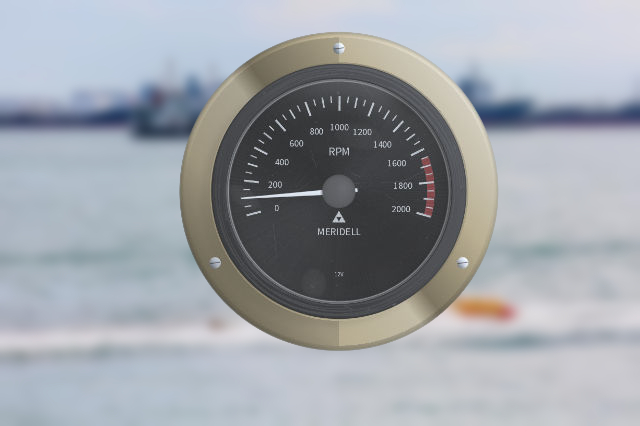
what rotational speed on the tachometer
100 rpm
